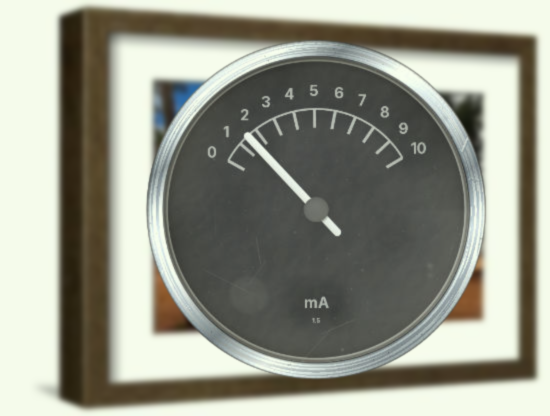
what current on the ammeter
1.5 mA
